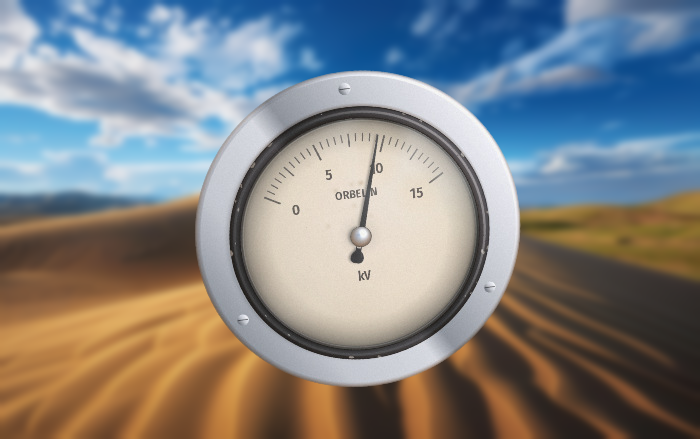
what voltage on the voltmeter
9.5 kV
